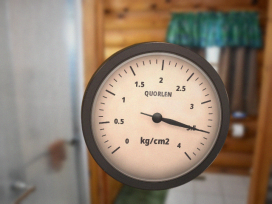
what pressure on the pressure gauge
3.5 kg/cm²
